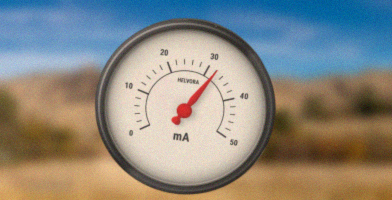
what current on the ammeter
32 mA
